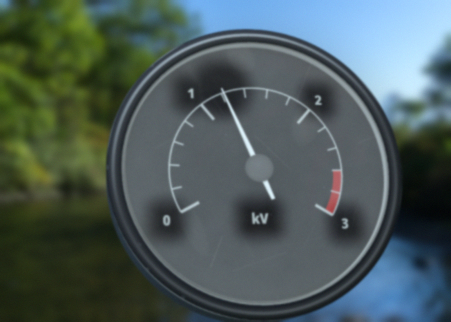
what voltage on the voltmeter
1.2 kV
